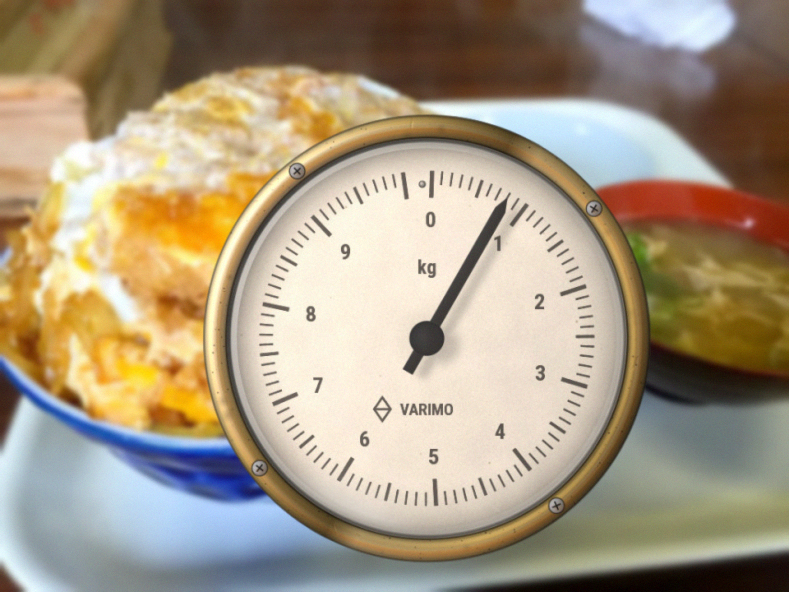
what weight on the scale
0.8 kg
